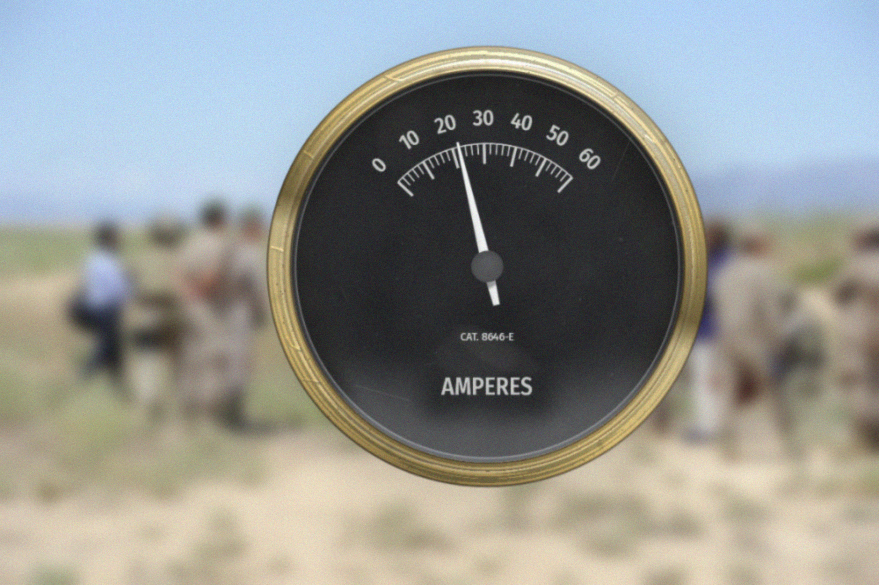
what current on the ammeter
22 A
